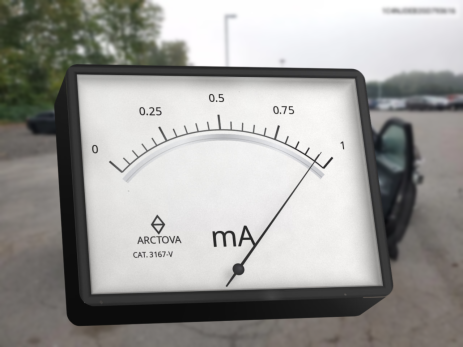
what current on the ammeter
0.95 mA
